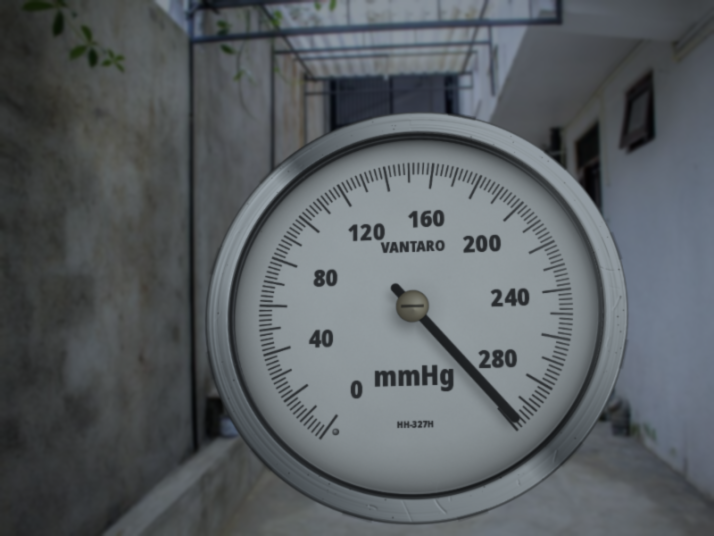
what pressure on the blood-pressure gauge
298 mmHg
